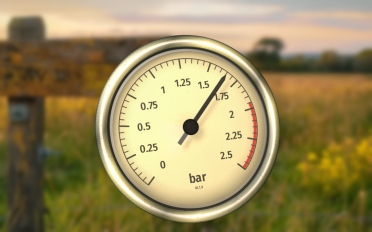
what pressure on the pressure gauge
1.65 bar
